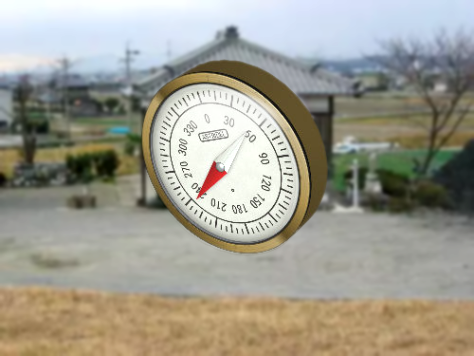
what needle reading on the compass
235 °
